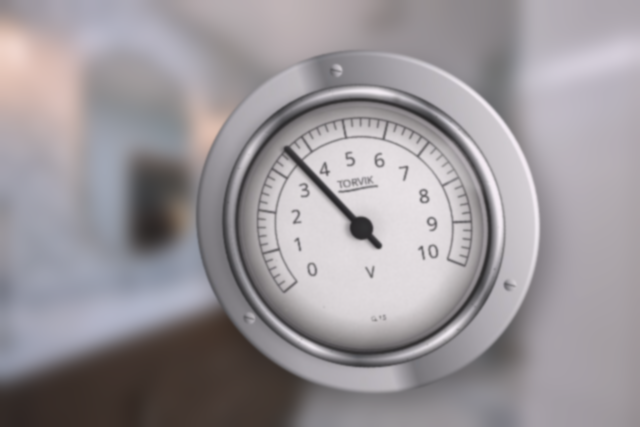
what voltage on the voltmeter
3.6 V
